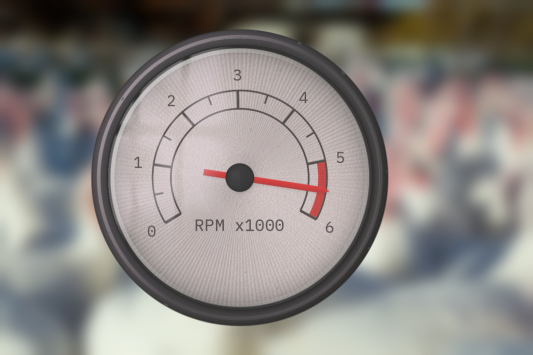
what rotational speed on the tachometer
5500 rpm
